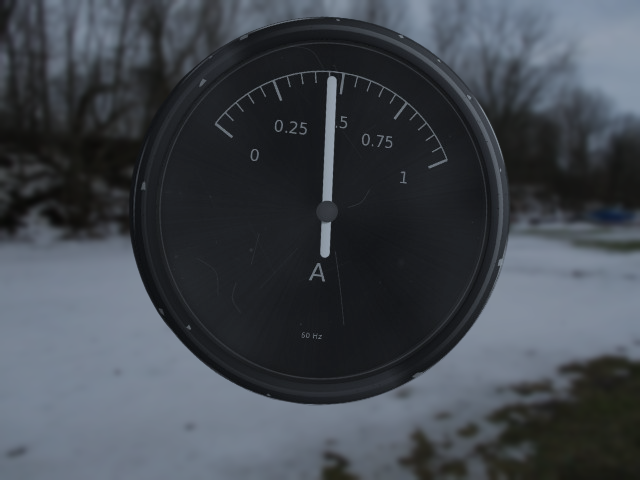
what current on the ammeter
0.45 A
